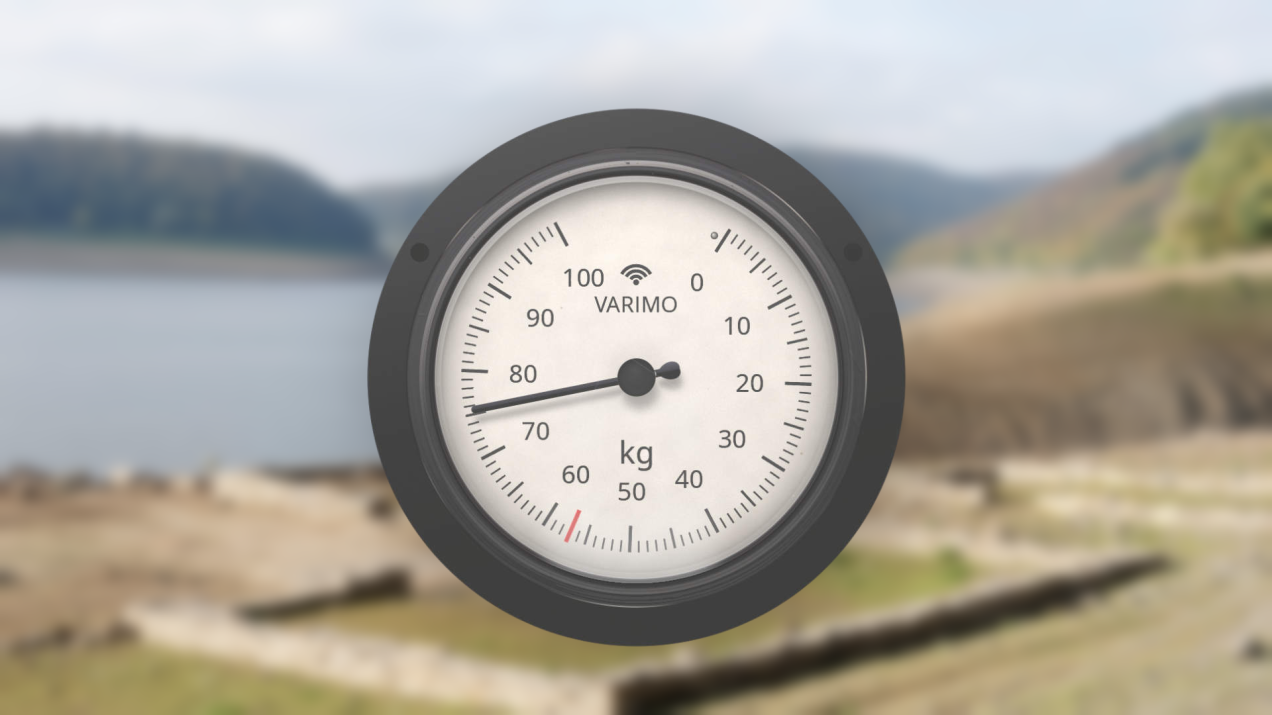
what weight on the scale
75.5 kg
